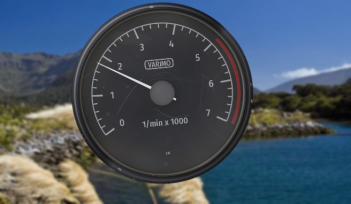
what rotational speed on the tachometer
1800 rpm
